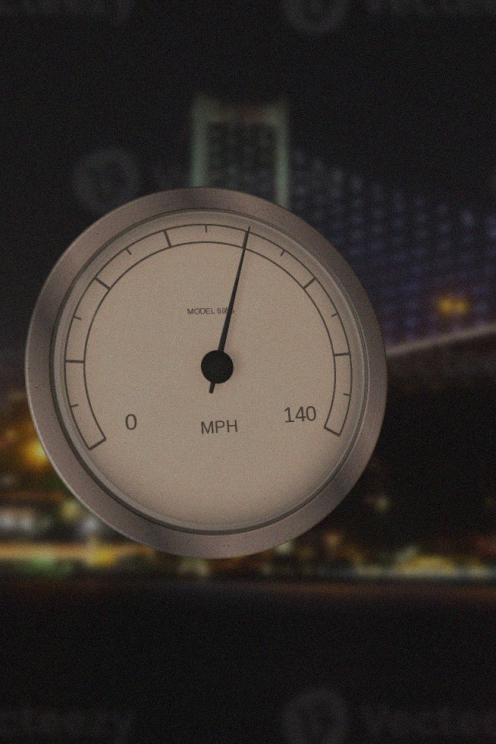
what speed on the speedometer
80 mph
